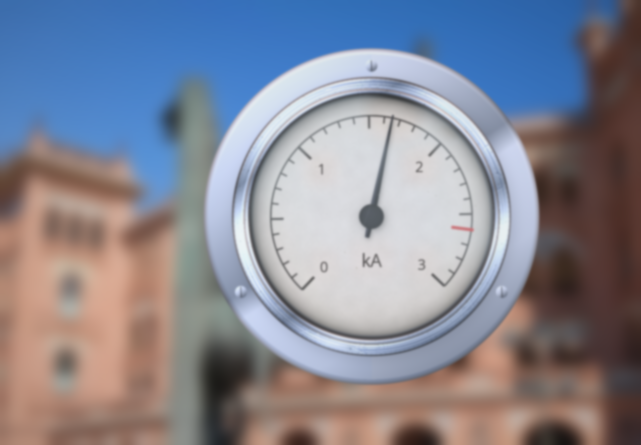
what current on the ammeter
1.65 kA
